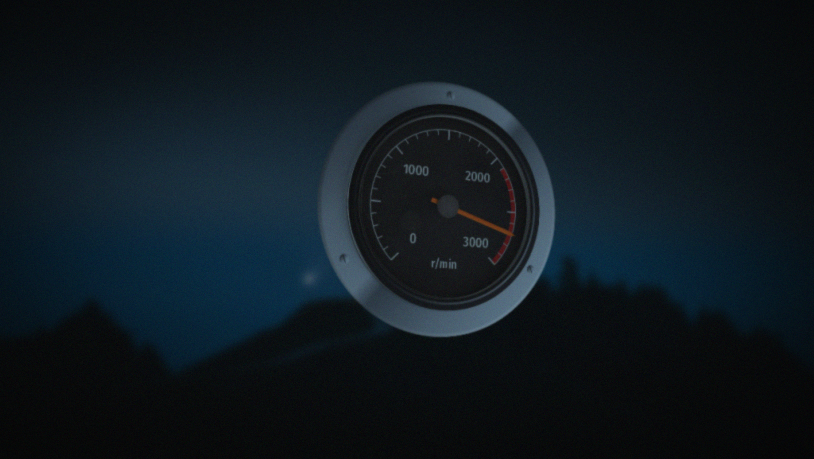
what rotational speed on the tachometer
2700 rpm
